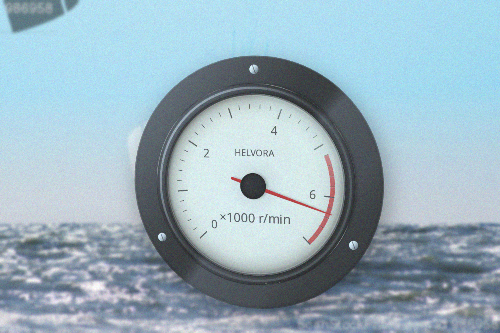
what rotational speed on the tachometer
6300 rpm
